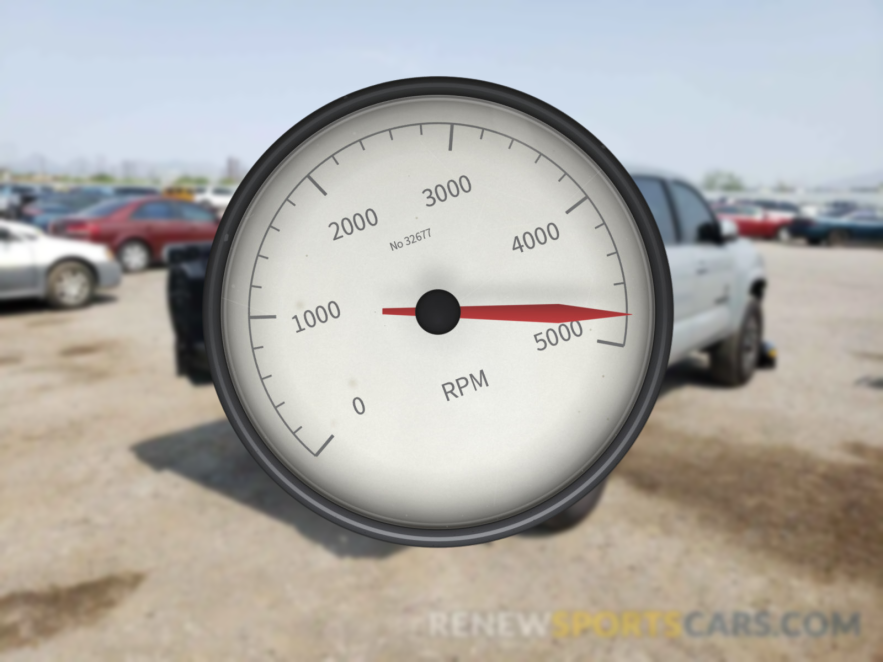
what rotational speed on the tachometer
4800 rpm
